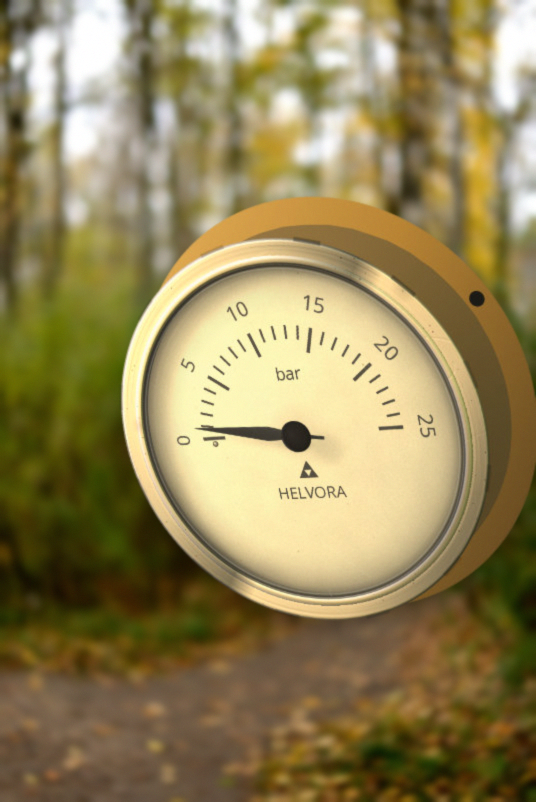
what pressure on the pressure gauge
1 bar
